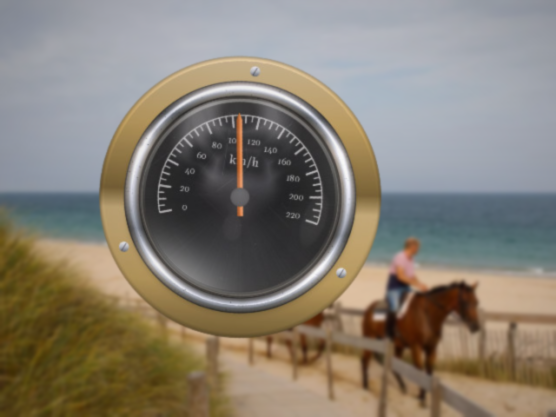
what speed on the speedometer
105 km/h
